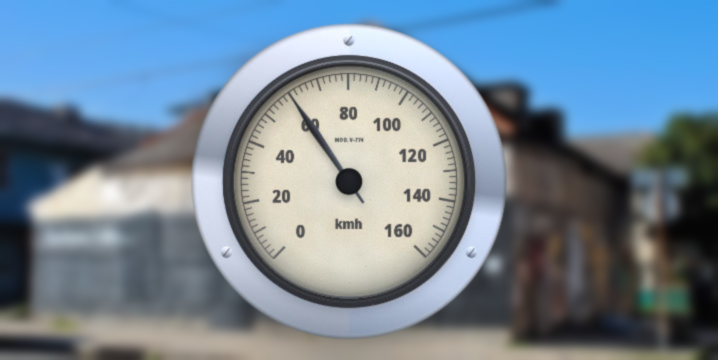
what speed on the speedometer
60 km/h
